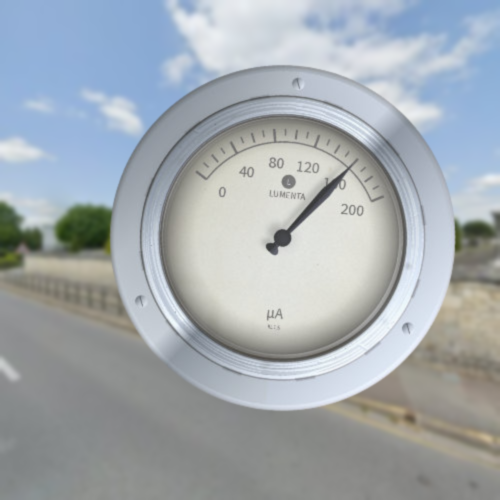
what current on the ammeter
160 µA
